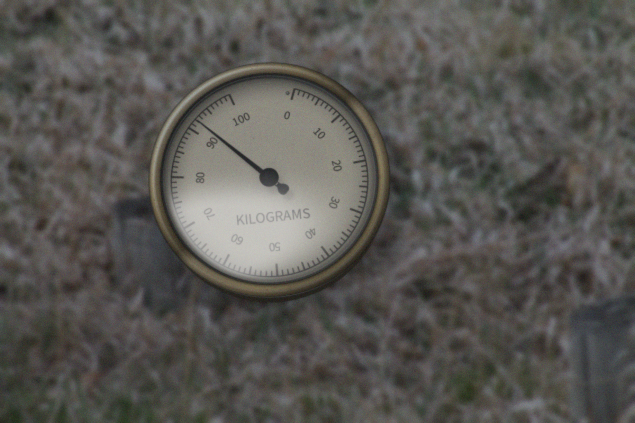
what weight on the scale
92 kg
